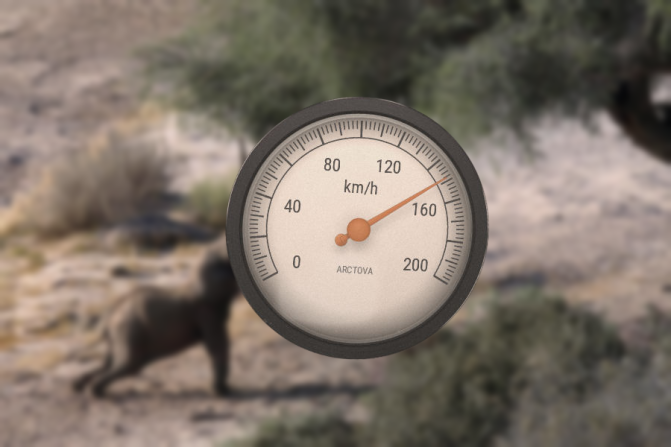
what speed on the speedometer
148 km/h
